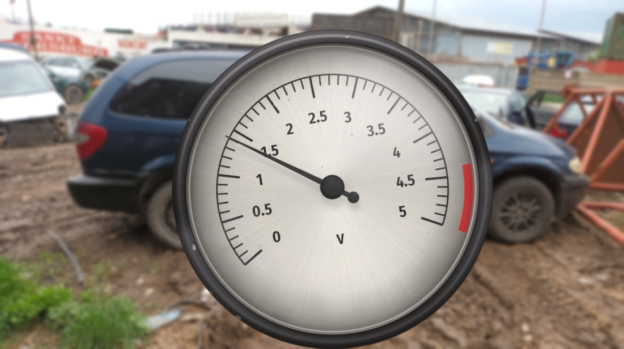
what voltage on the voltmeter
1.4 V
